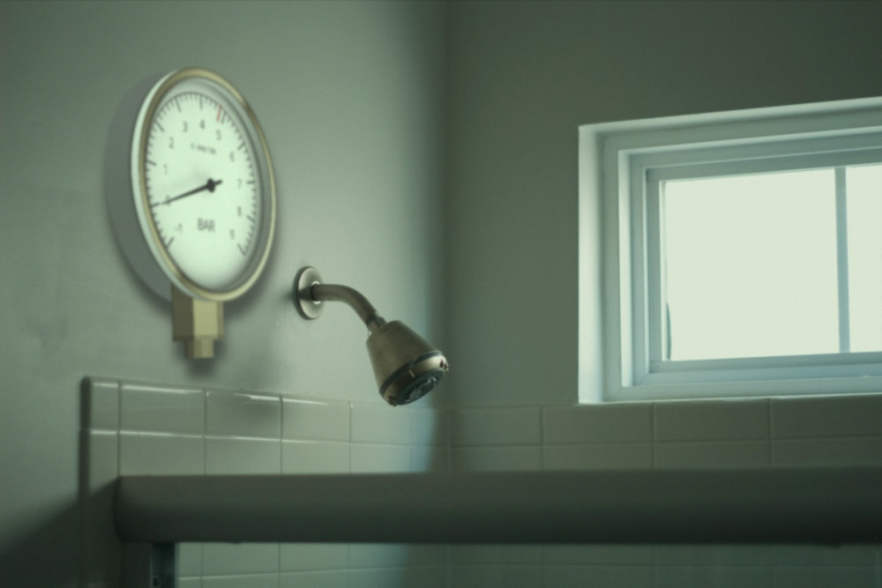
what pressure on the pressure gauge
0 bar
